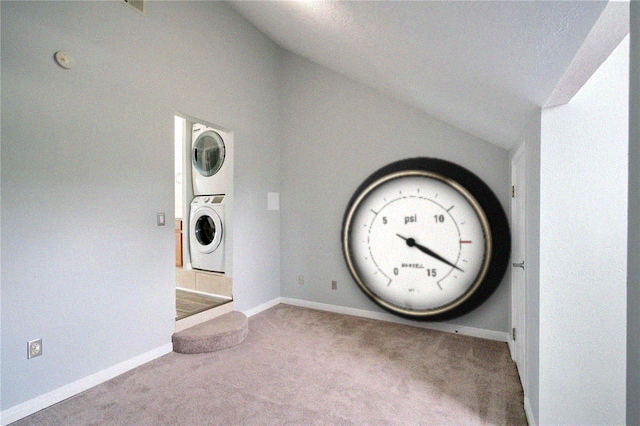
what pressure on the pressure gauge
13.5 psi
